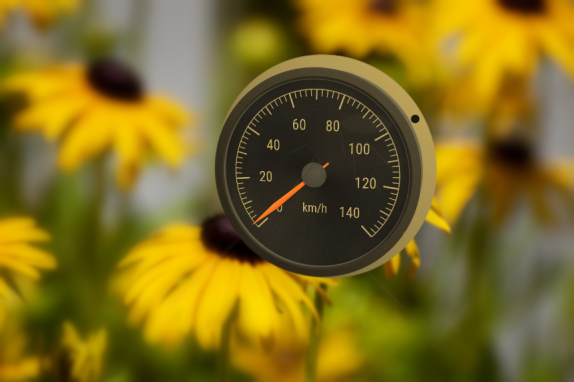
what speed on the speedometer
2 km/h
